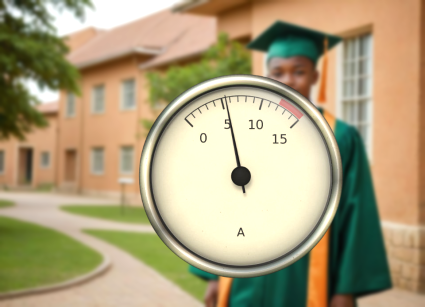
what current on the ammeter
5.5 A
